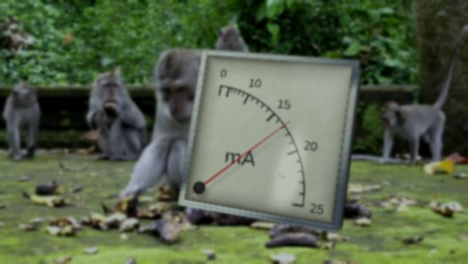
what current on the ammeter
17 mA
